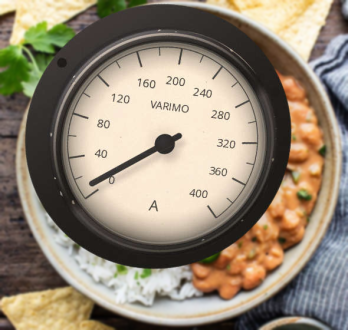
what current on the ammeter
10 A
